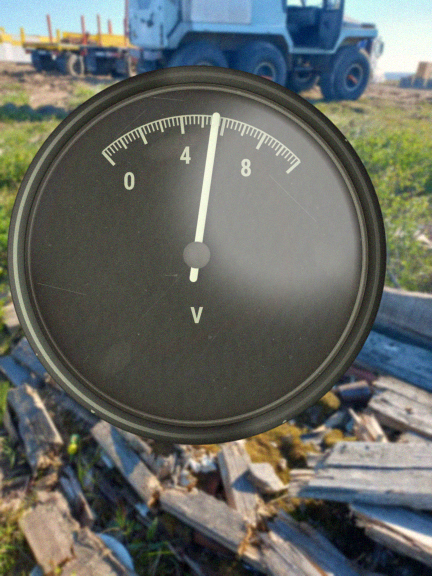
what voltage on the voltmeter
5.6 V
